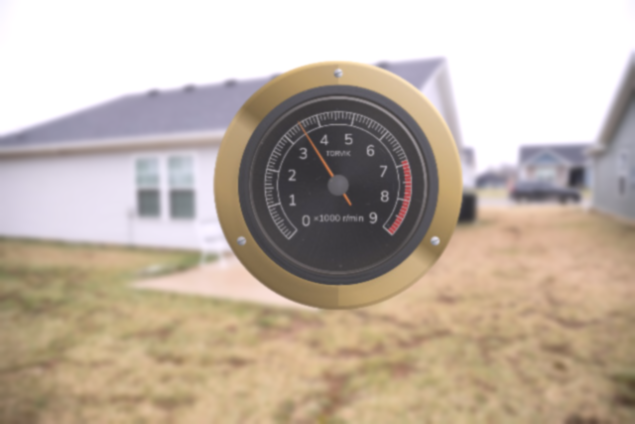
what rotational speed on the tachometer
3500 rpm
